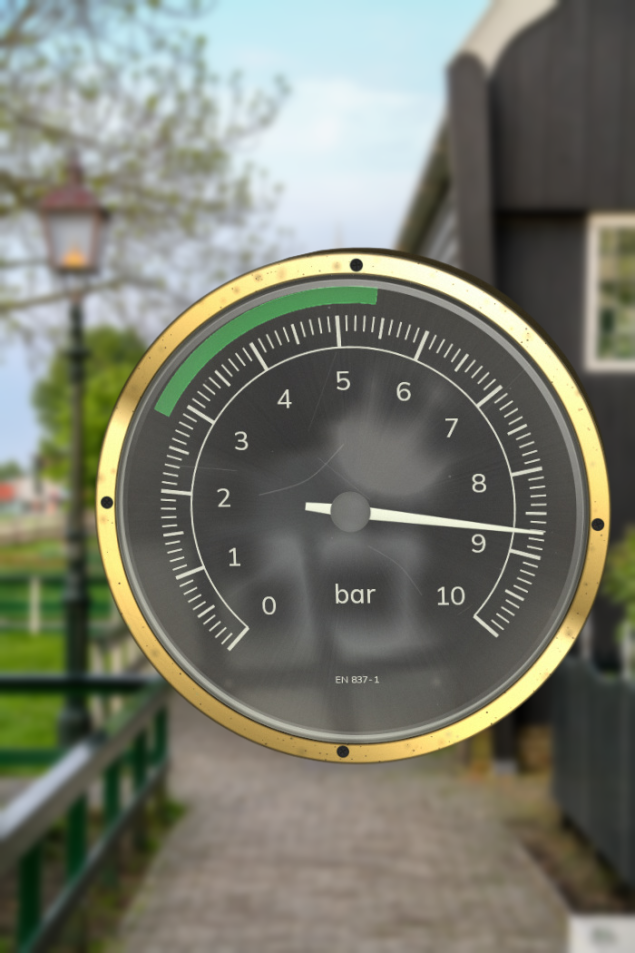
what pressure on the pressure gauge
8.7 bar
